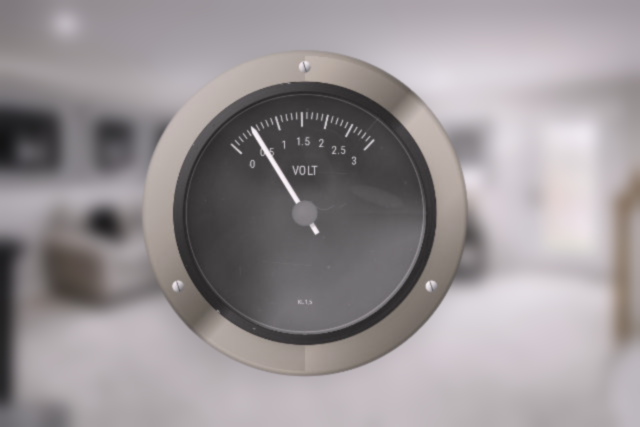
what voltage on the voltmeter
0.5 V
